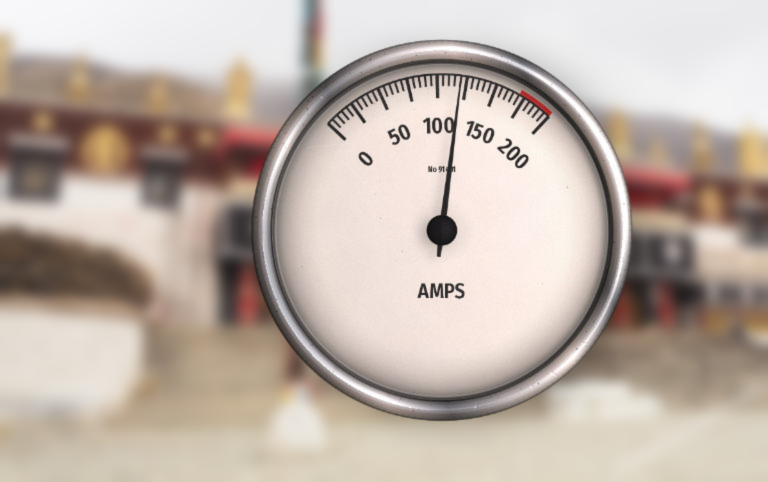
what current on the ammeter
120 A
